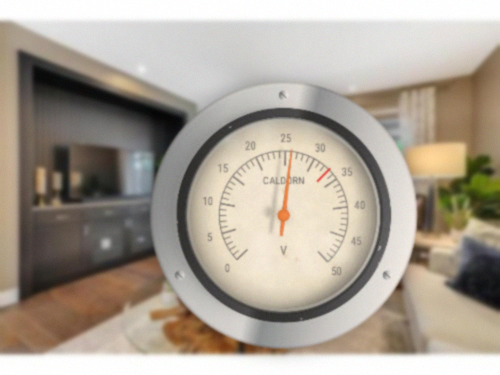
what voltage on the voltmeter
26 V
